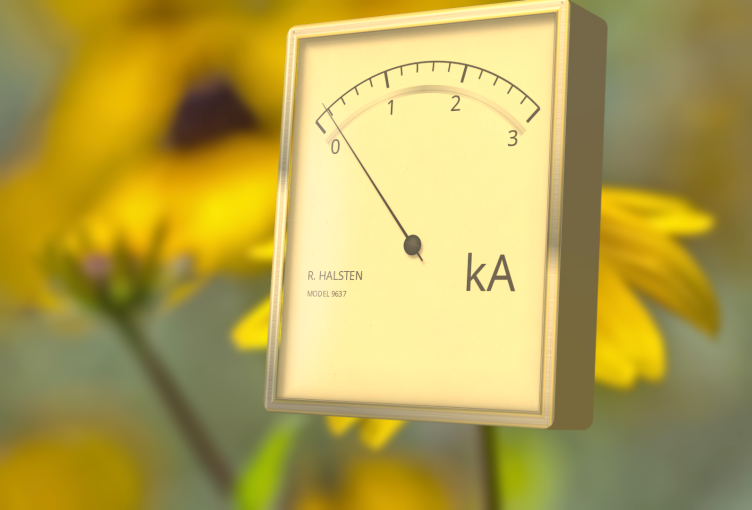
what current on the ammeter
0.2 kA
